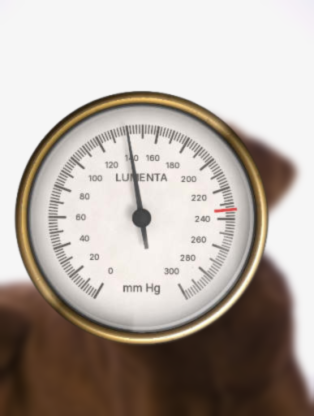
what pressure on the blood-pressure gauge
140 mmHg
